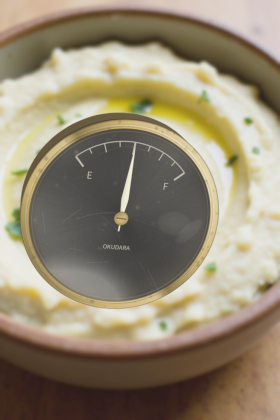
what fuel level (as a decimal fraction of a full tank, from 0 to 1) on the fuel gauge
0.5
